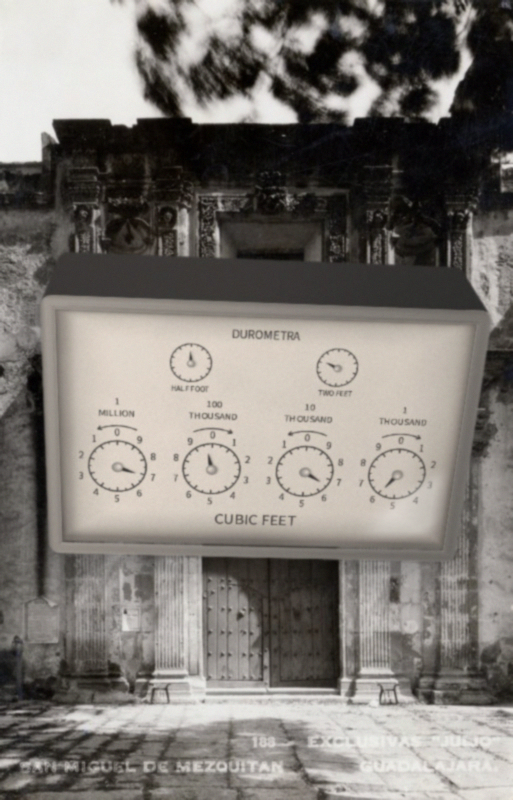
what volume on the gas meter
696600 ft³
